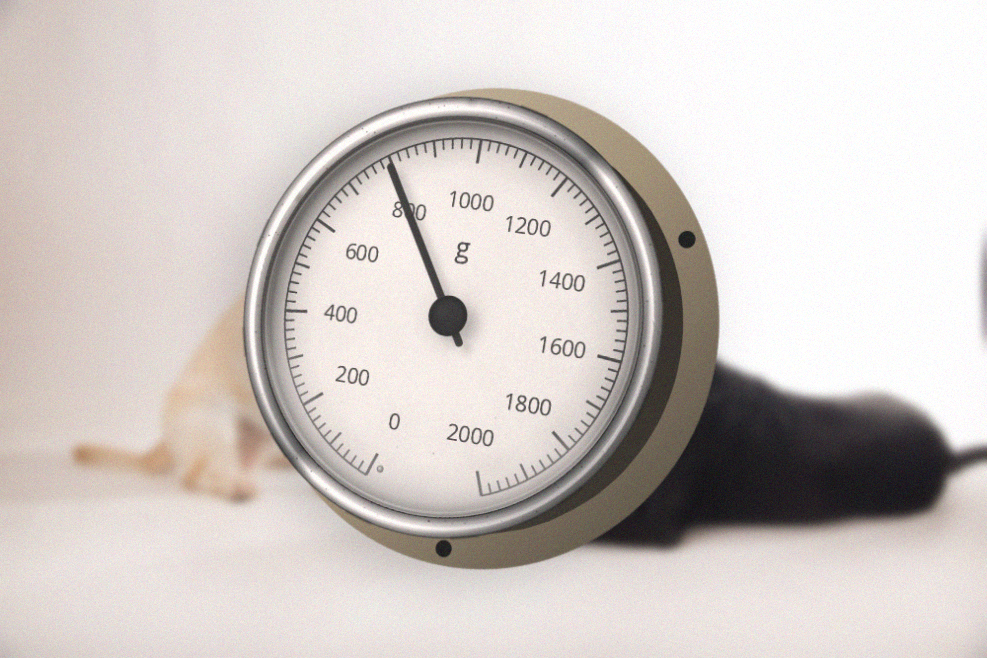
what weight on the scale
800 g
